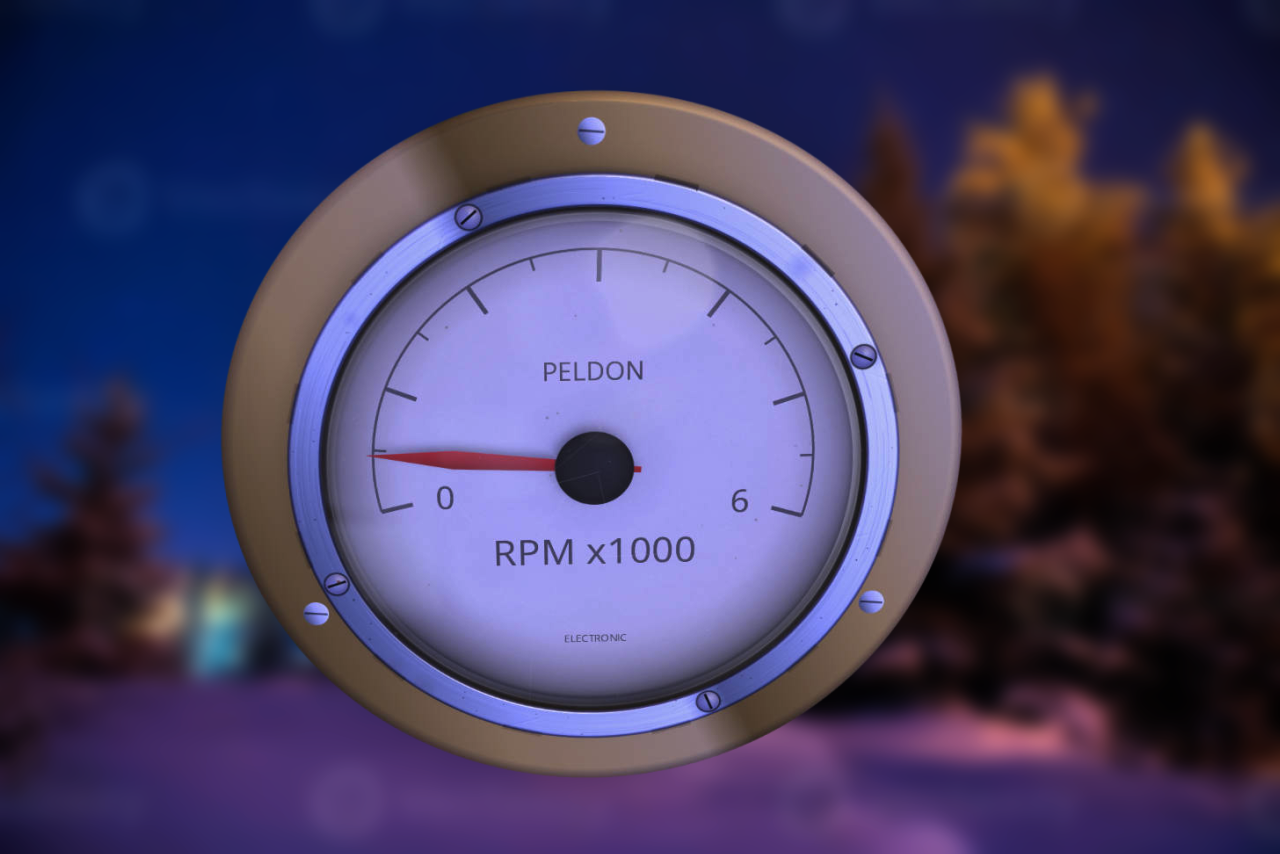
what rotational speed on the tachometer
500 rpm
